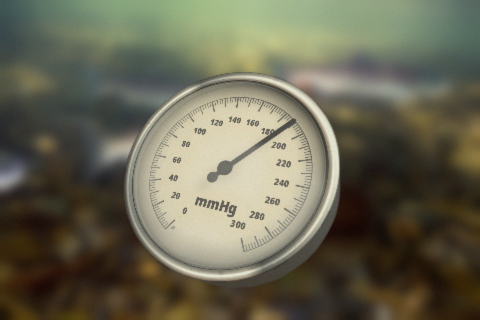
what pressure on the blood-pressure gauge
190 mmHg
